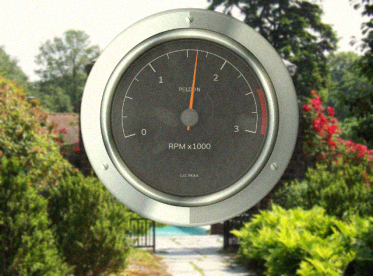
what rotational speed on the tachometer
1625 rpm
